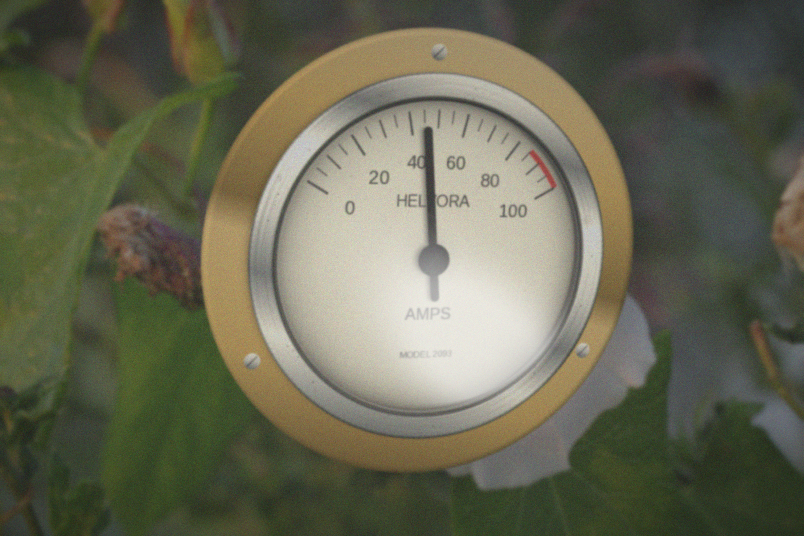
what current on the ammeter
45 A
